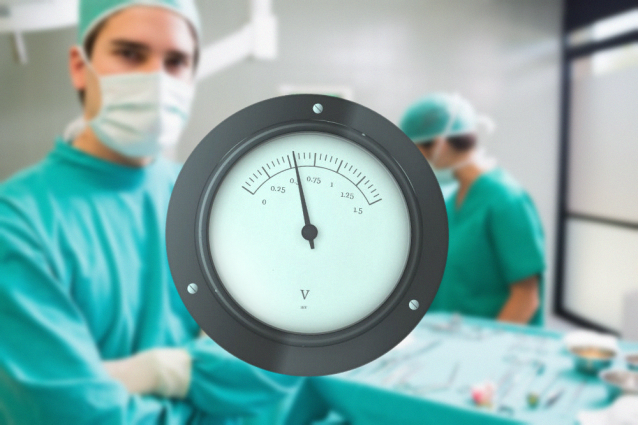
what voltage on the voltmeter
0.55 V
